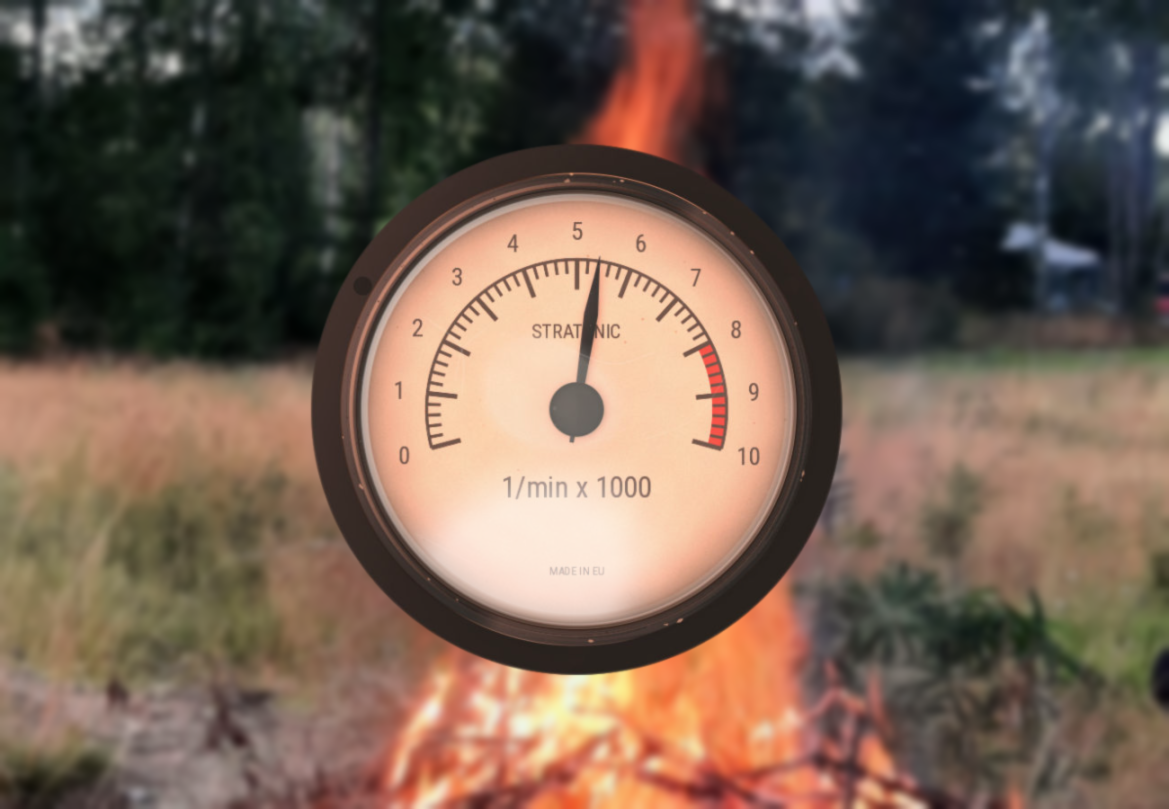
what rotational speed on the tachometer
5400 rpm
